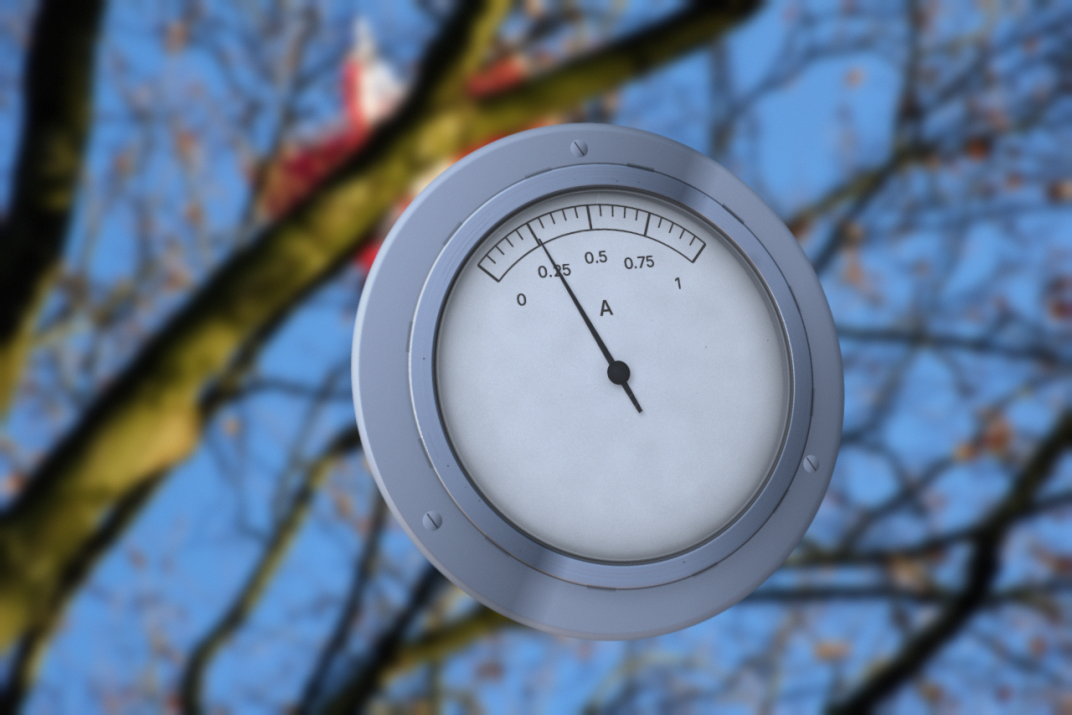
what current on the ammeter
0.25 A
